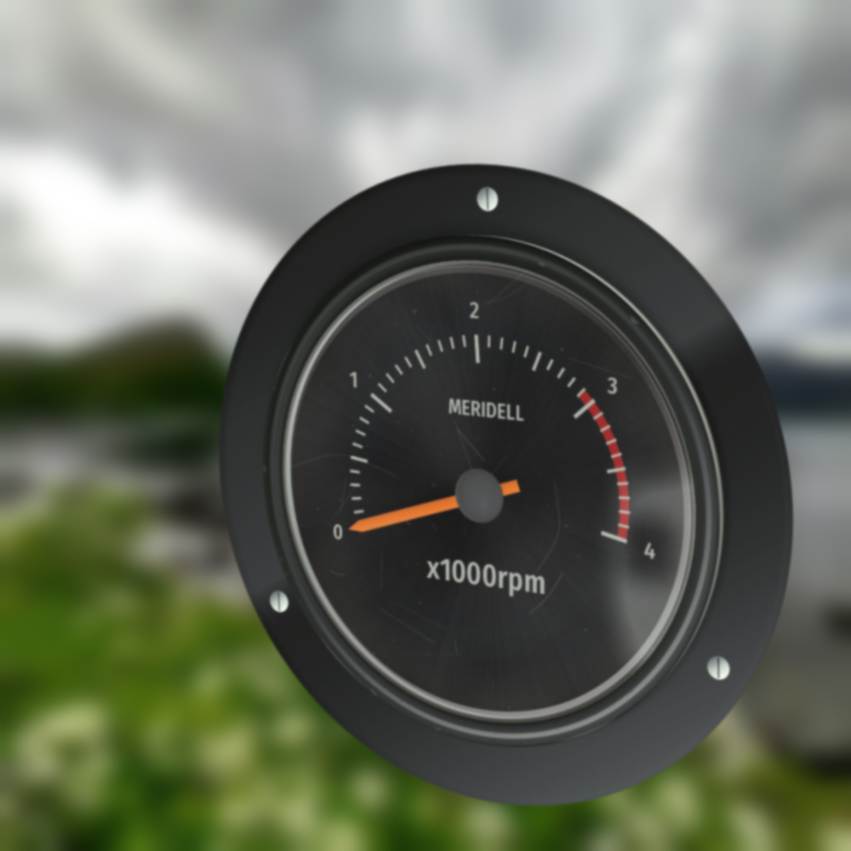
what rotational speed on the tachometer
0 rpm
